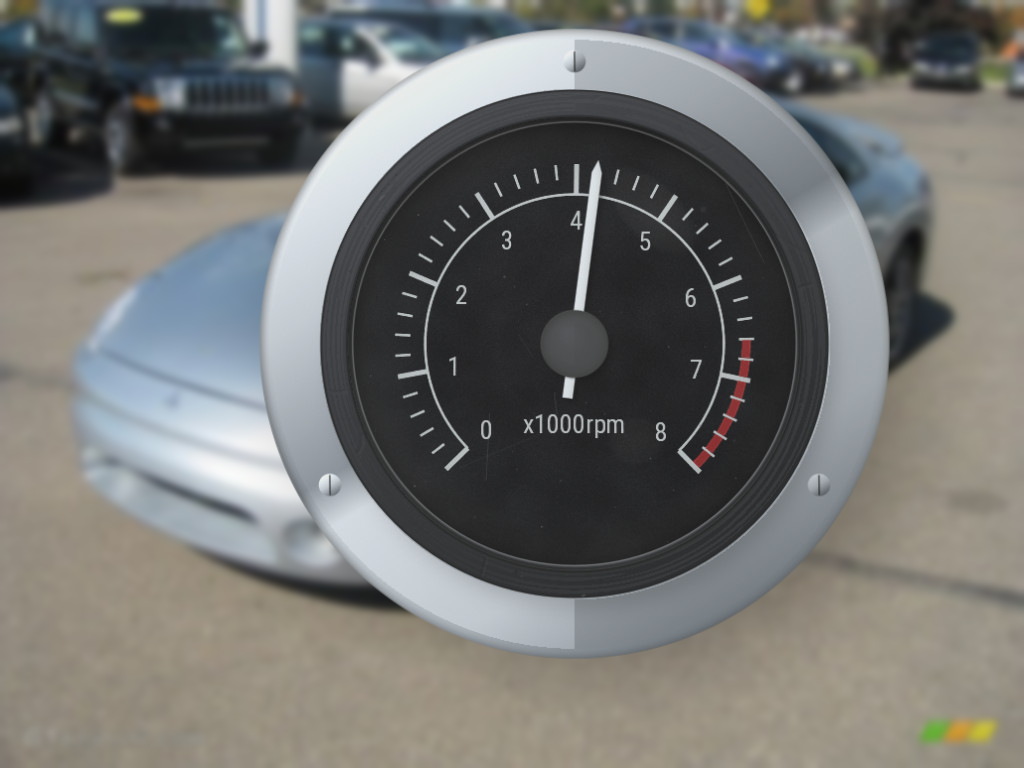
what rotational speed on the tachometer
4200 rpm
